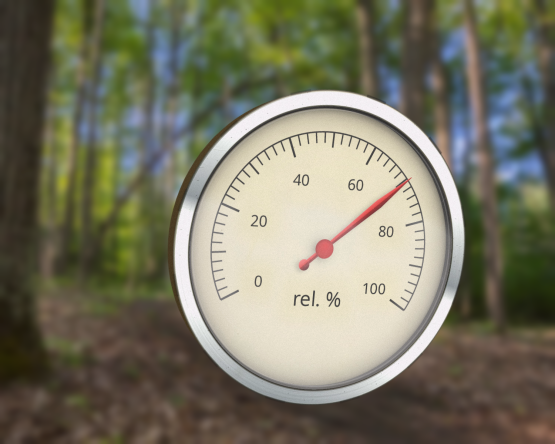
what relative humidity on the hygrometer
70 %
